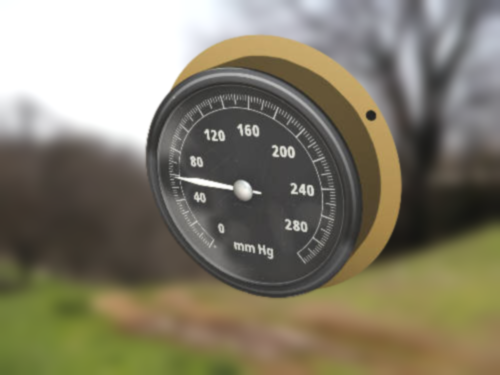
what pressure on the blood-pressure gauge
60 mmHg
